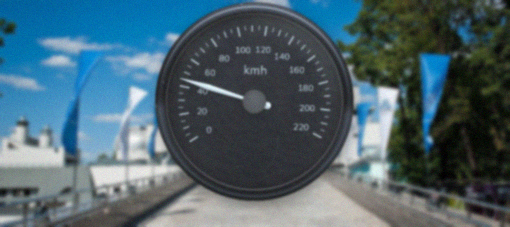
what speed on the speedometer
45 km/h
